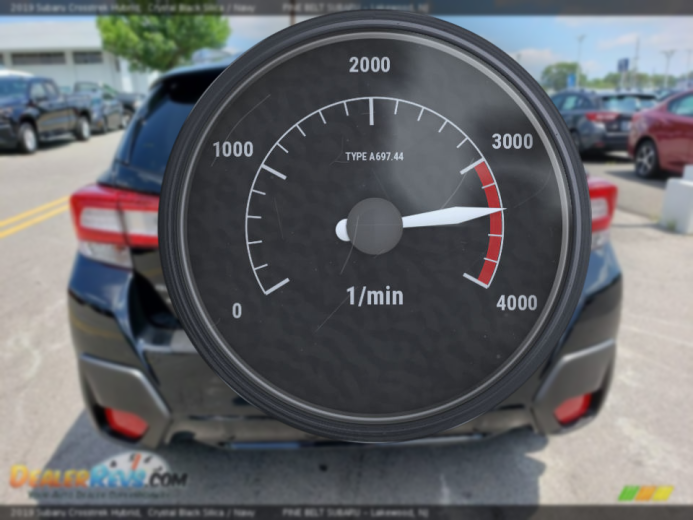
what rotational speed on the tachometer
3400 rpm
